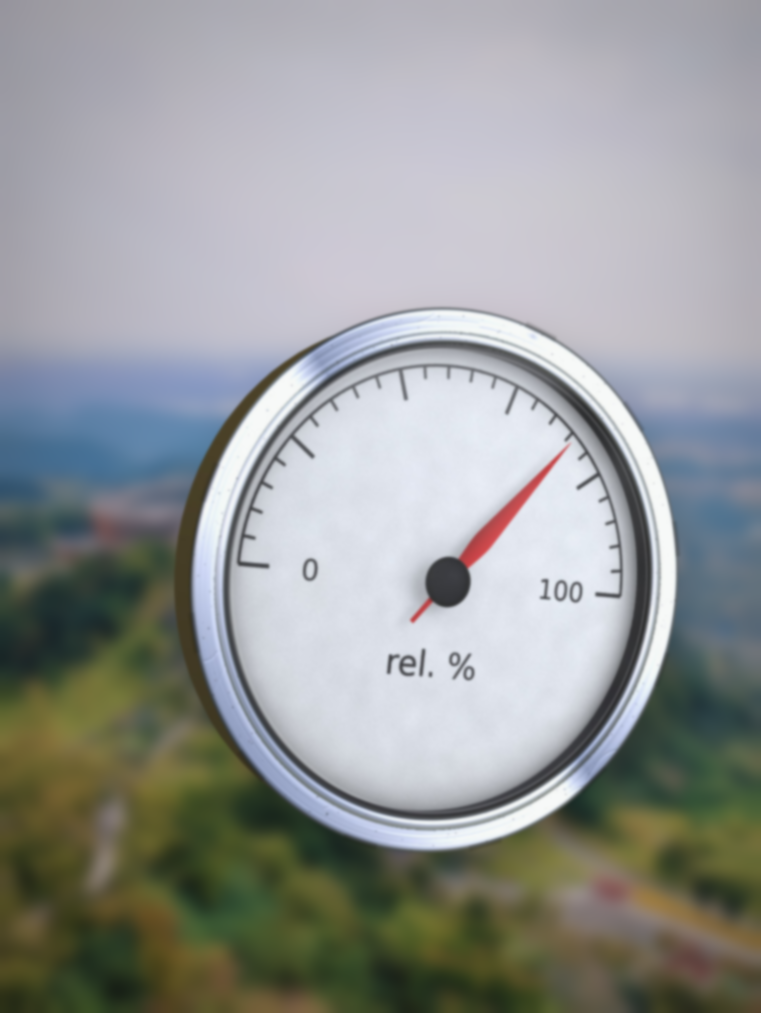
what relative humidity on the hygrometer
72 %
